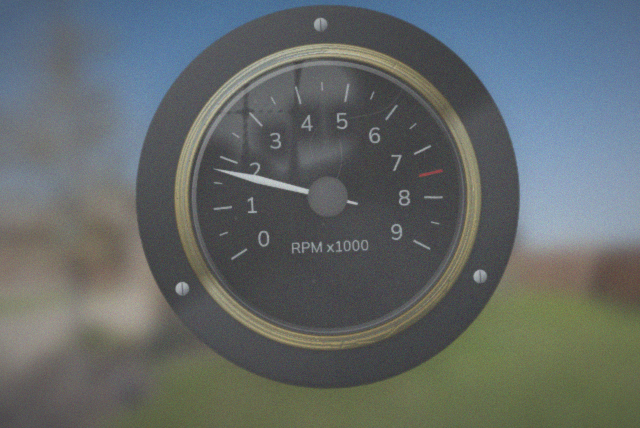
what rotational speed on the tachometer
1750 rpm
